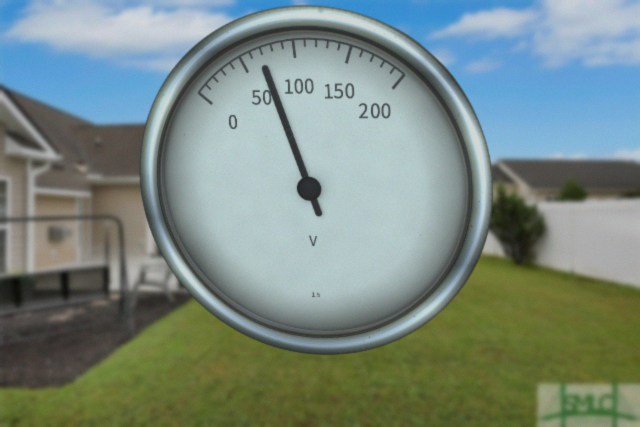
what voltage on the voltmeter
70 V
